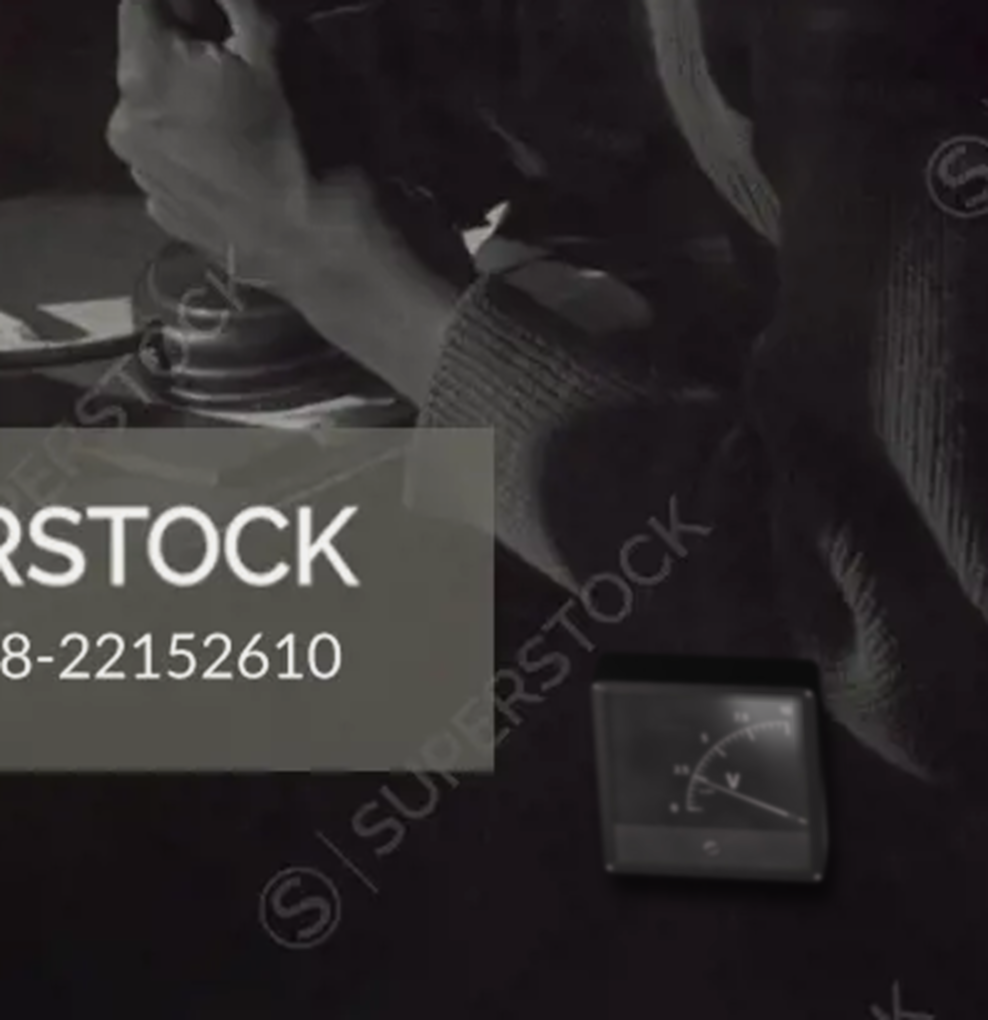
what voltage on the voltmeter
2.5 V
